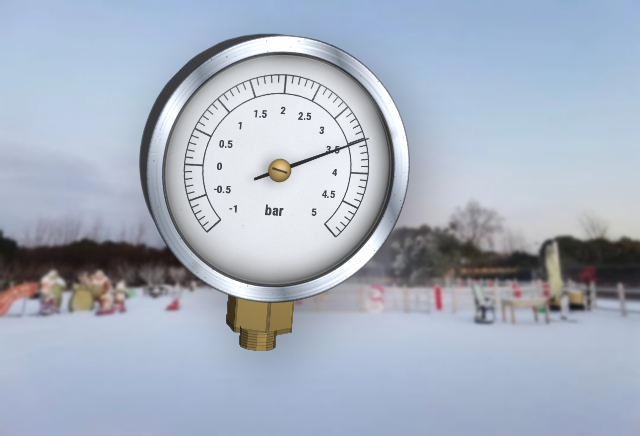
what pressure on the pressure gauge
3.5 bar
